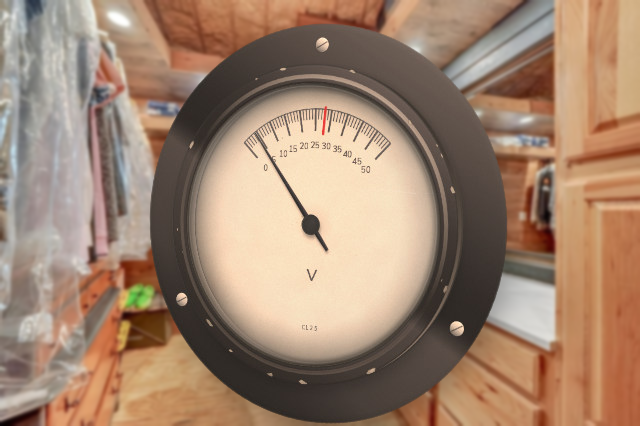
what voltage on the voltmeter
5 V
